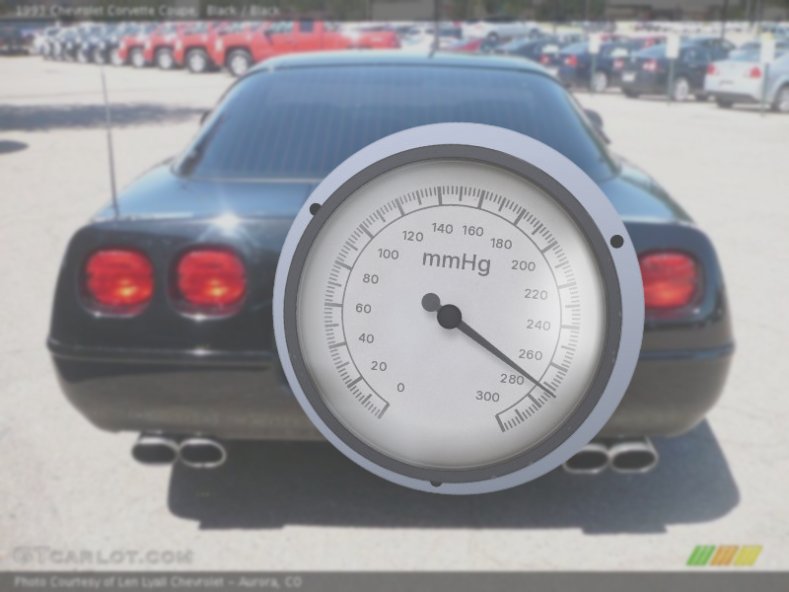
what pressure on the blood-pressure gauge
272 mmHg
